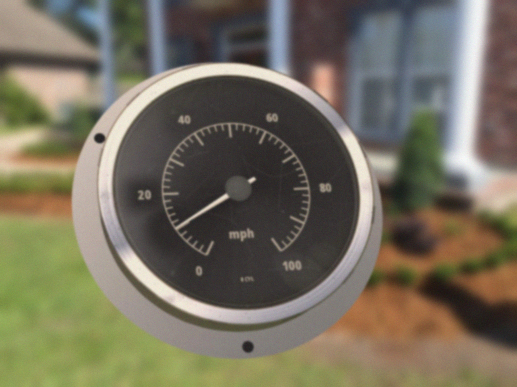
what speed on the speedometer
10 mph
